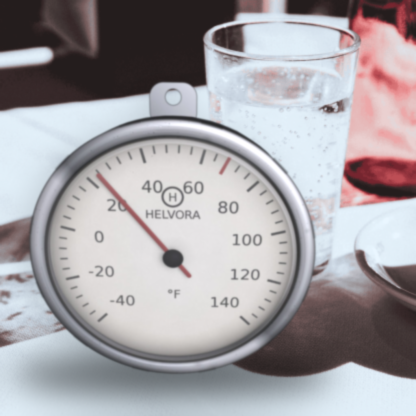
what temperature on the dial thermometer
24 °F
